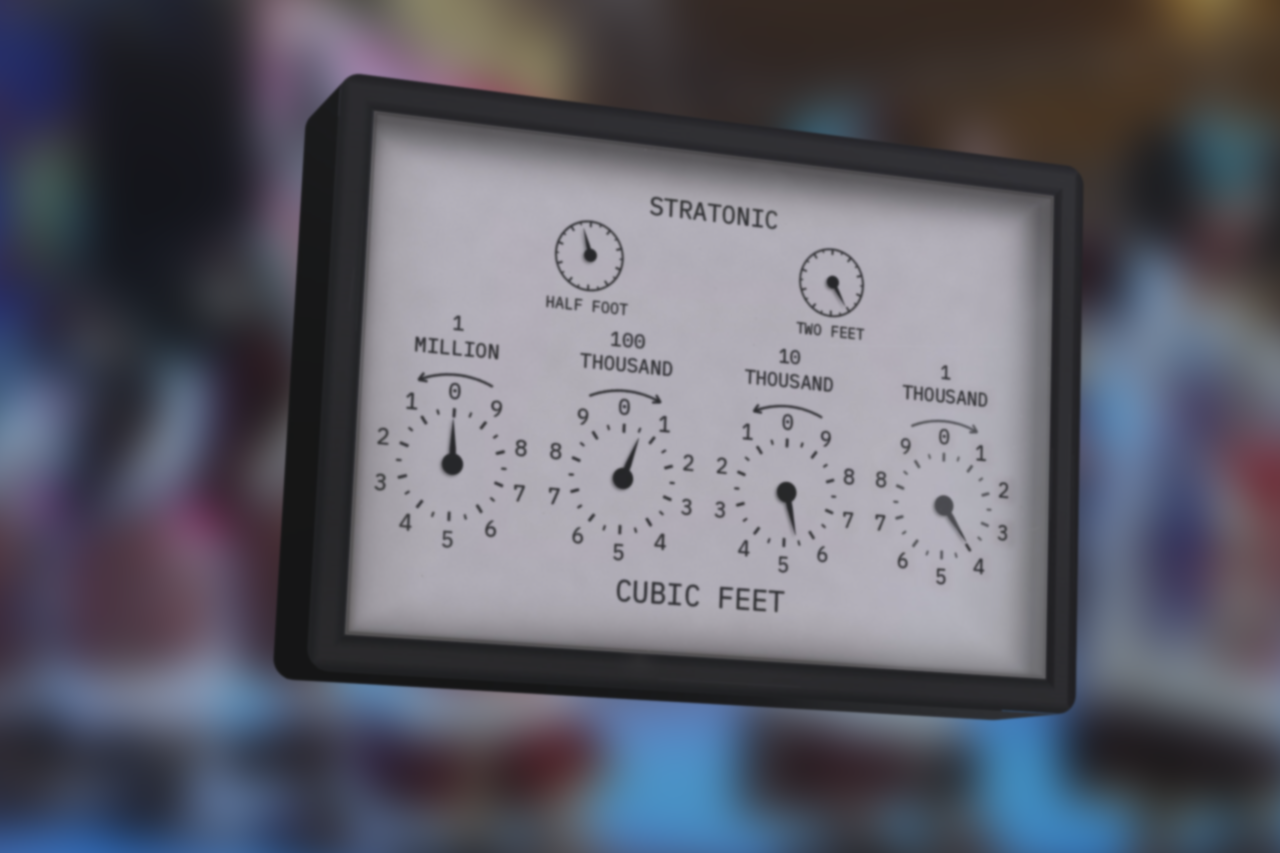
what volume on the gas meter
5400 ft³
